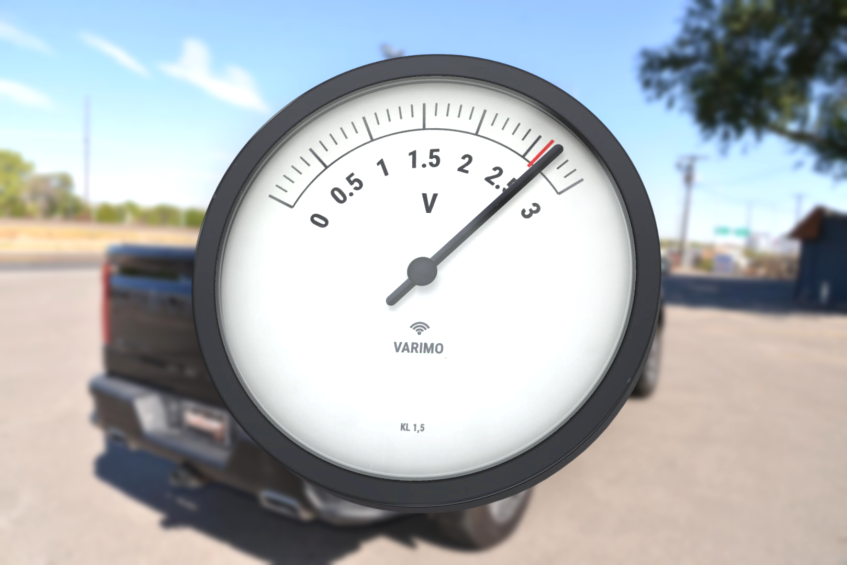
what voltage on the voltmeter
2.7 V
